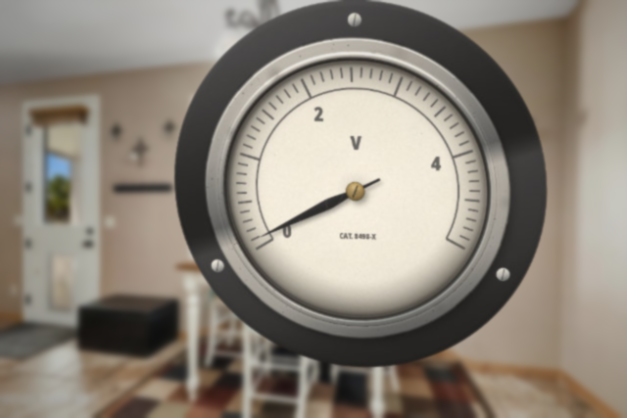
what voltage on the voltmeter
0.1 V
